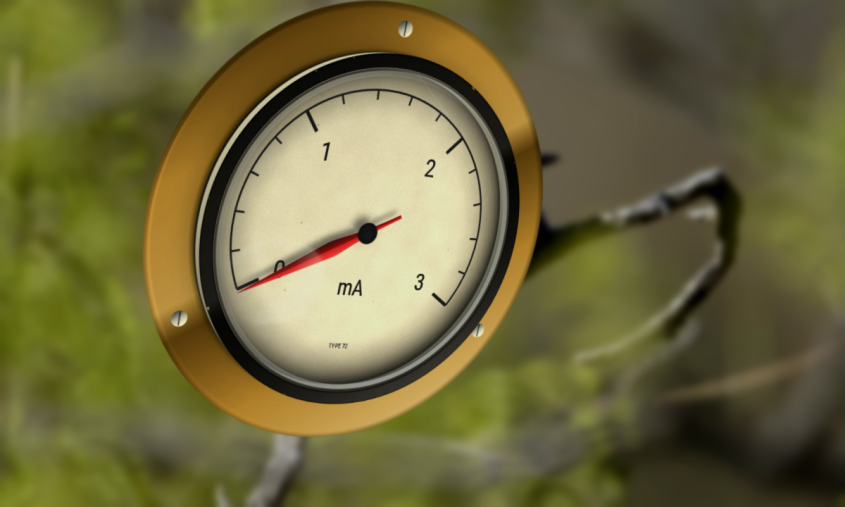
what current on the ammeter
0 mA
